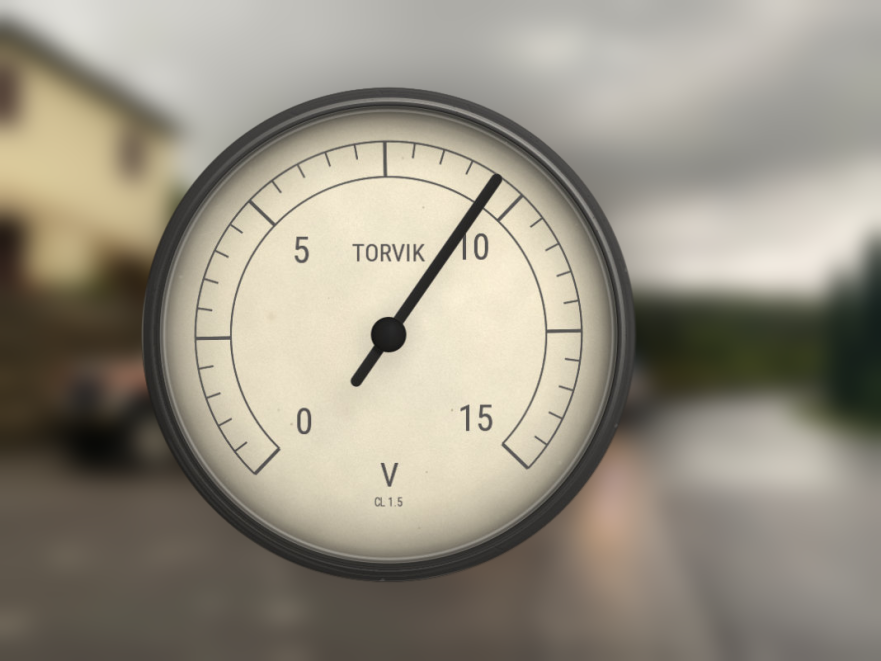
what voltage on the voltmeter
9.5 V
